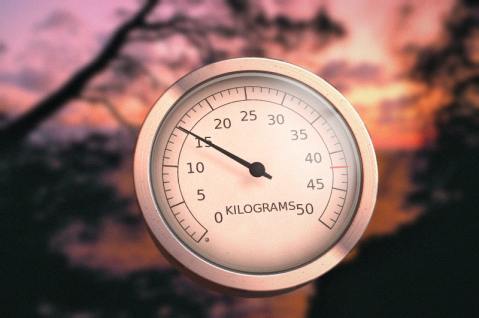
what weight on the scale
15 kg
